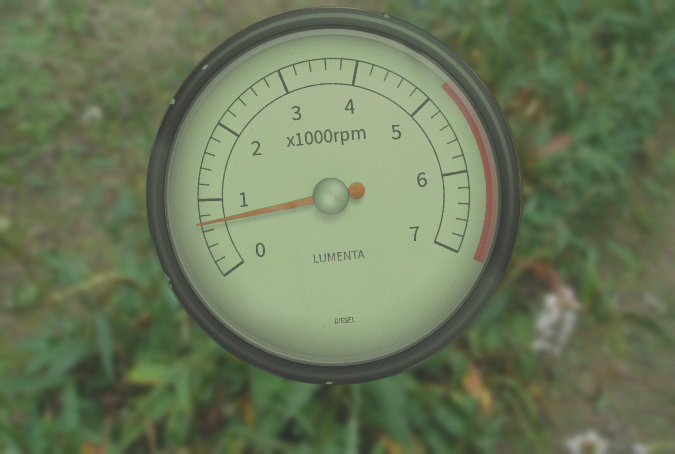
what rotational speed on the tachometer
700 rpm
